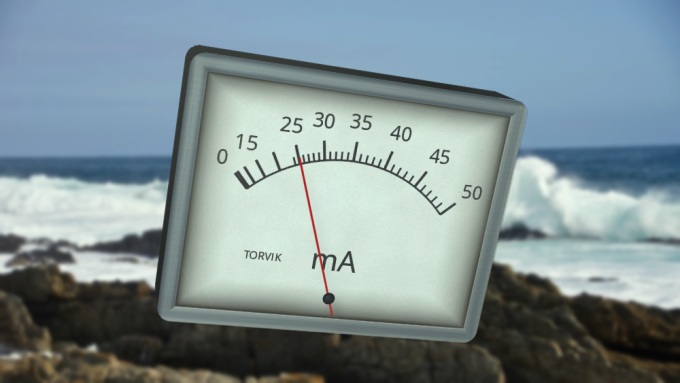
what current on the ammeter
25 mA
